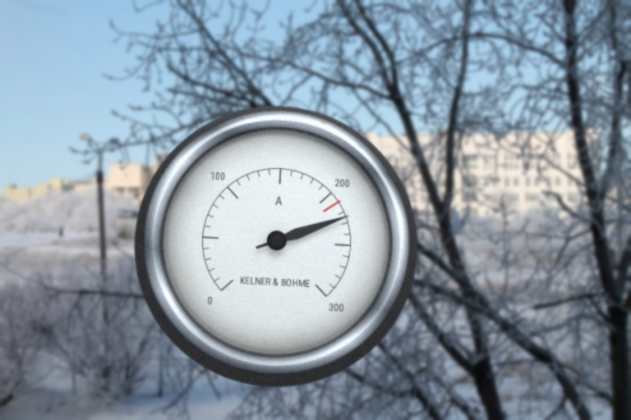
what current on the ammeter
225 A
